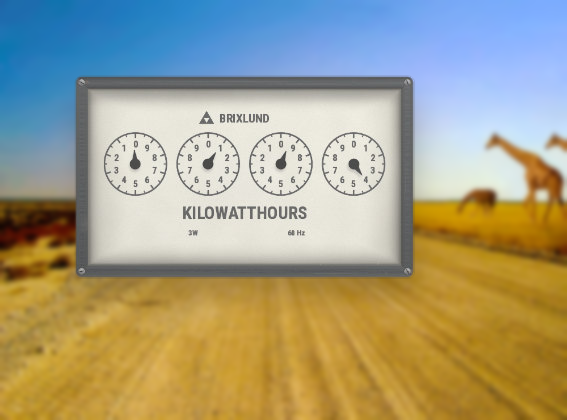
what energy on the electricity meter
94 kWh
